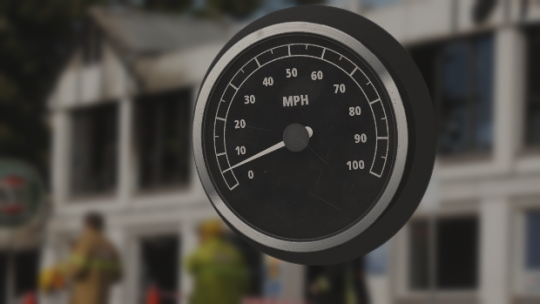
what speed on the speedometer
5 mph
